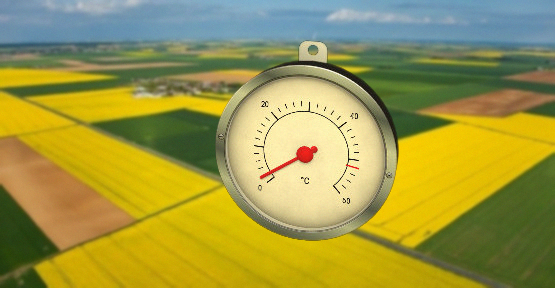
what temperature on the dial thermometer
2 °C
